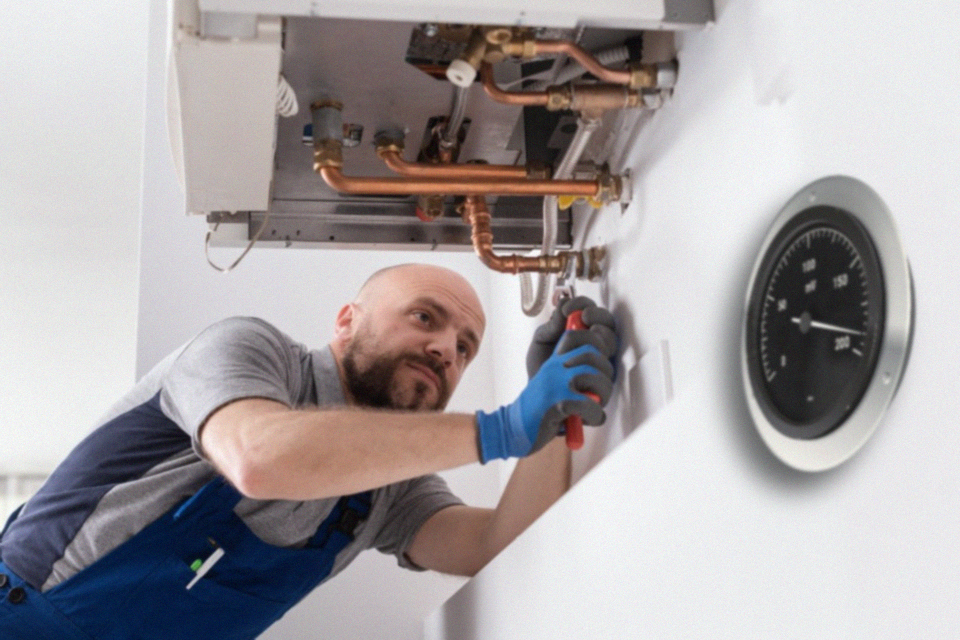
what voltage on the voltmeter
190 mV
